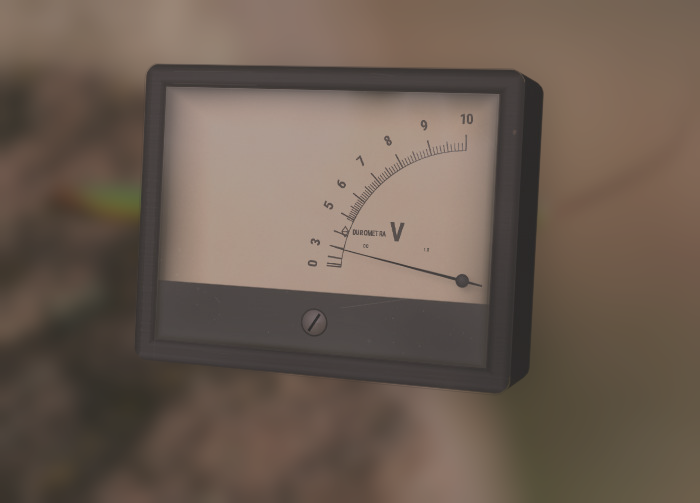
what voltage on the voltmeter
3 V
